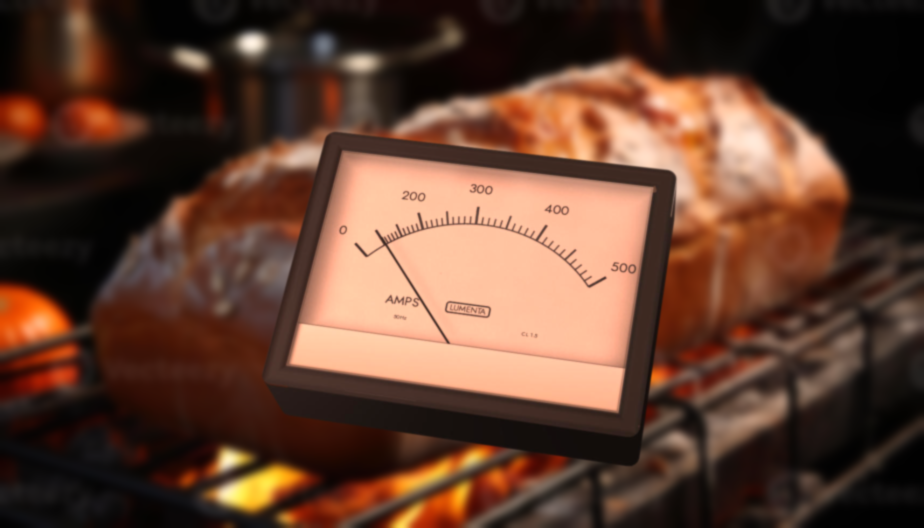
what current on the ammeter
100 A
